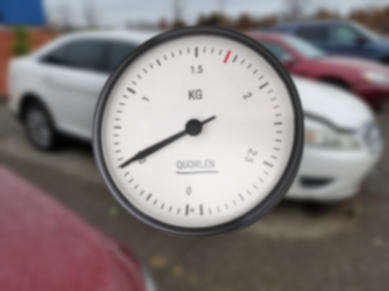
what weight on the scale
0.5 kg
